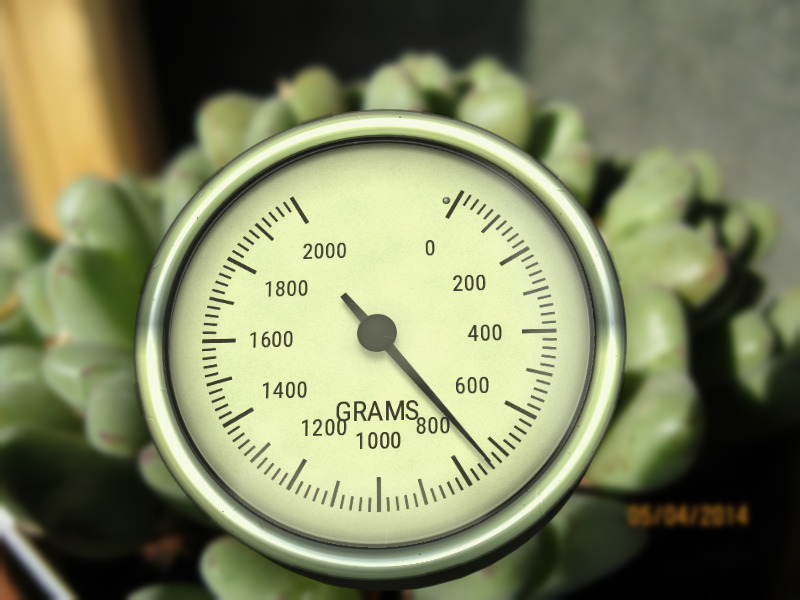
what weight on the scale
740 g
